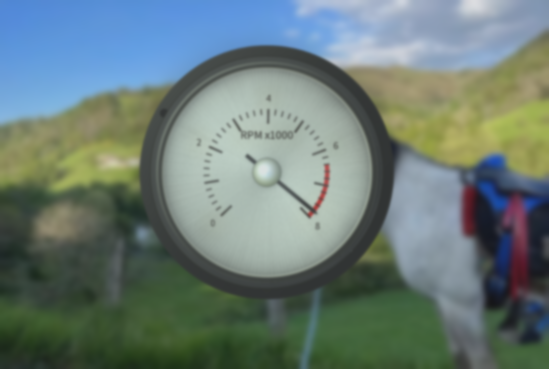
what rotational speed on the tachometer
7800 rpm
